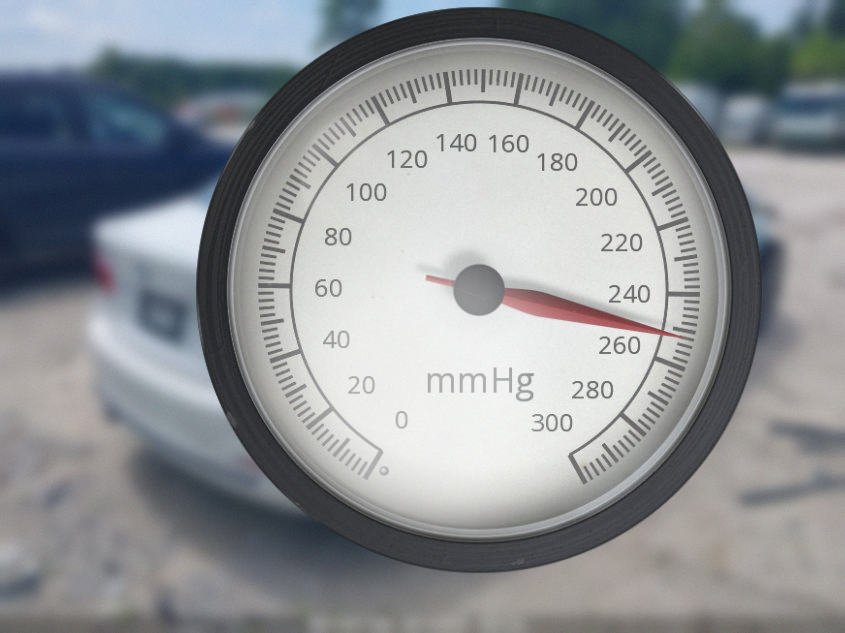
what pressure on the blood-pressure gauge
252 mmHg
